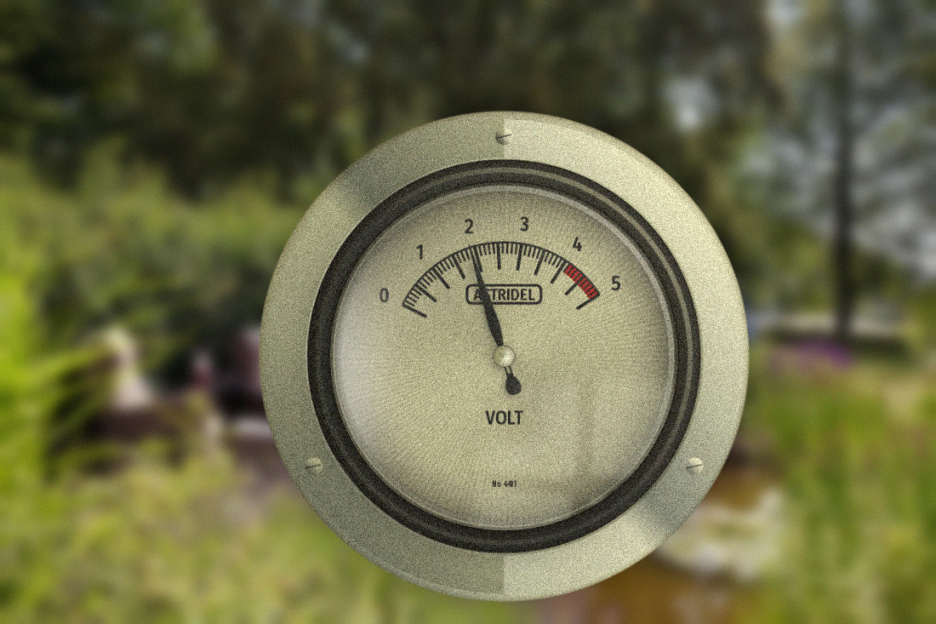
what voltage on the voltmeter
1.9 V
